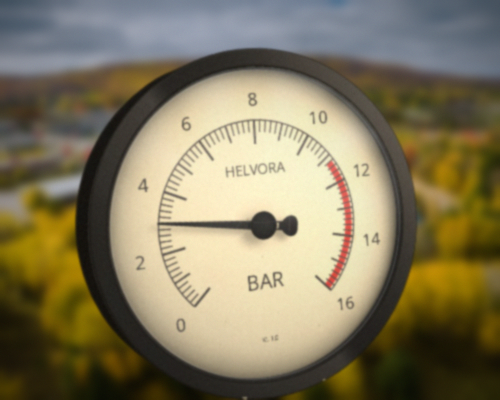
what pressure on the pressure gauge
3 bar
